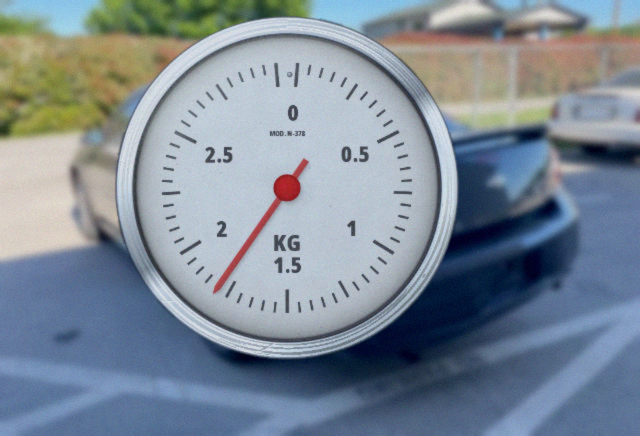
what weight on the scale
1.8 kg
